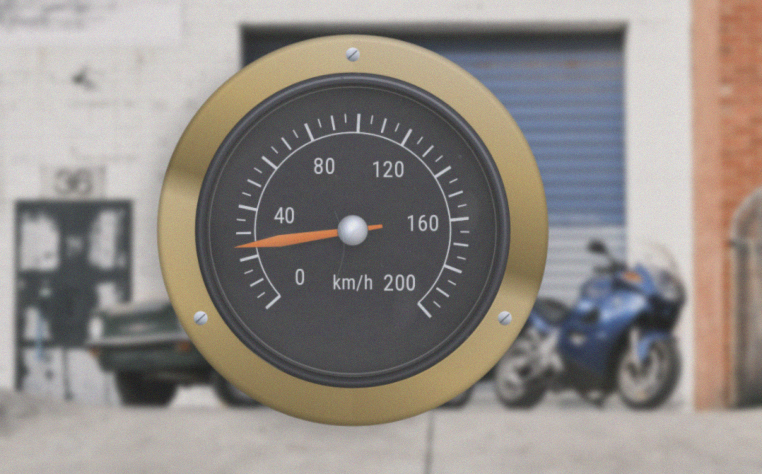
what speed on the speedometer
25 km/h
